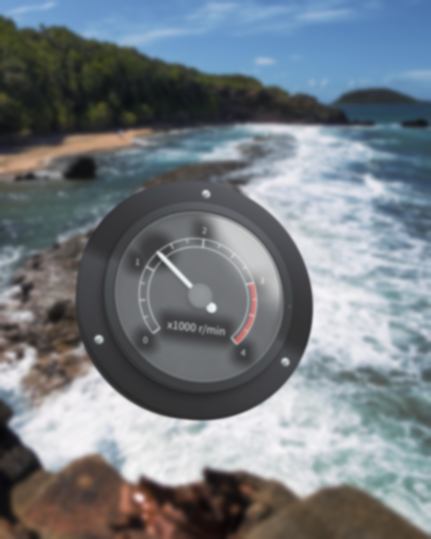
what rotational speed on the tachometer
1250 rpm
